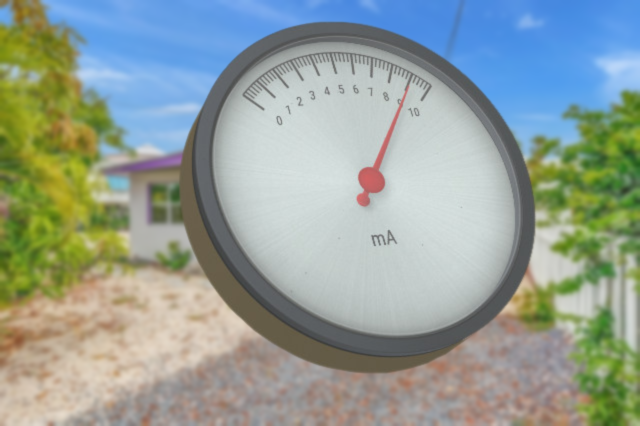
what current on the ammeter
9 mA
